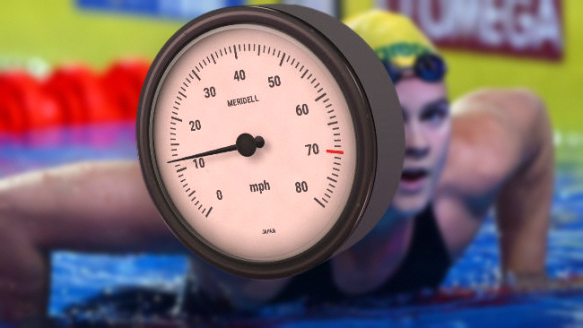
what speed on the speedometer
12 mph
